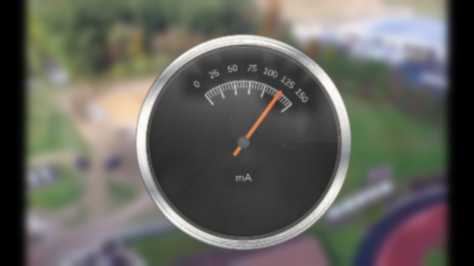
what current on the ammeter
125 mA
